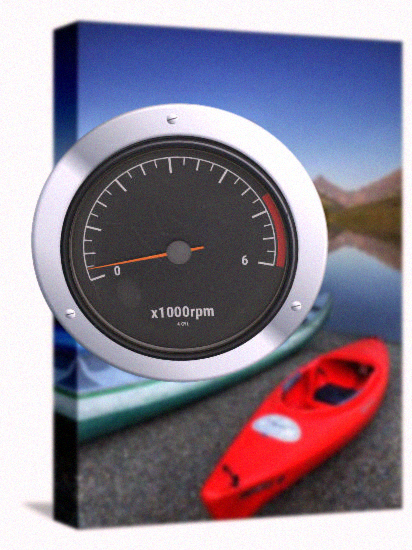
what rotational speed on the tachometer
250 rpm
